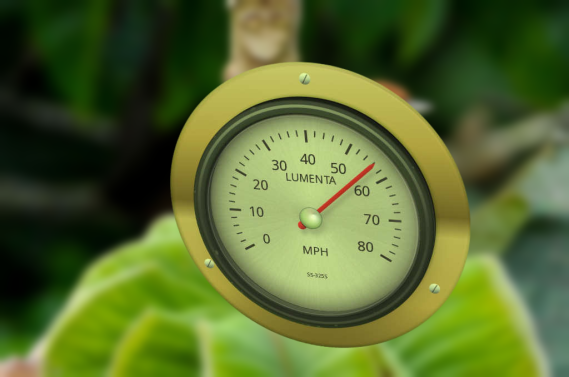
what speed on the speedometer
56 mph
